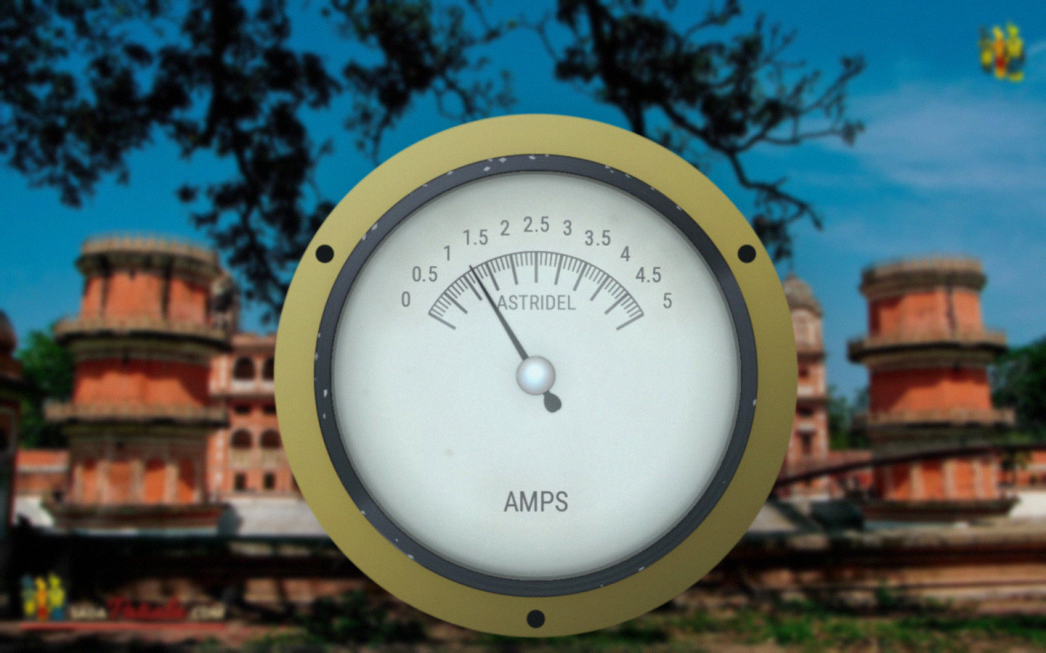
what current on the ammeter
1.2 A
